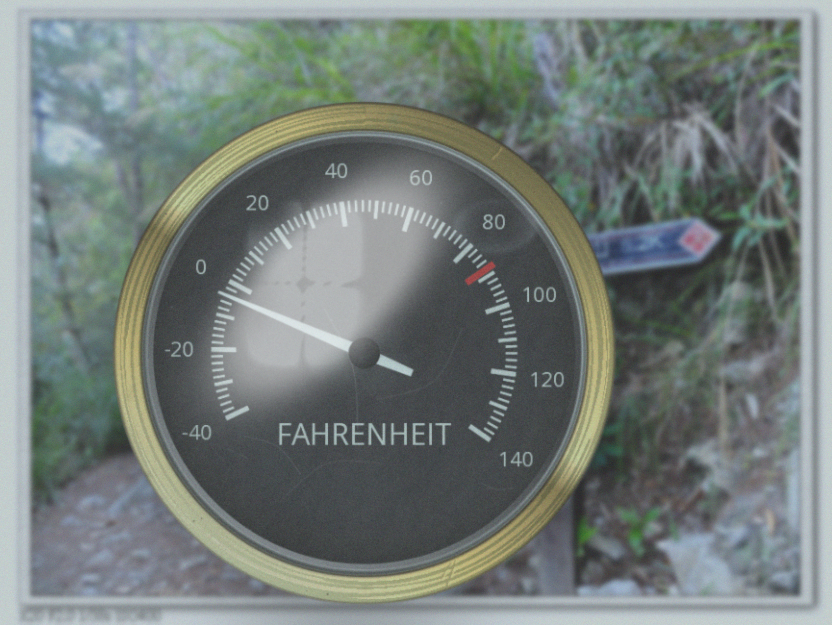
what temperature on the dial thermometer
-4 °F
